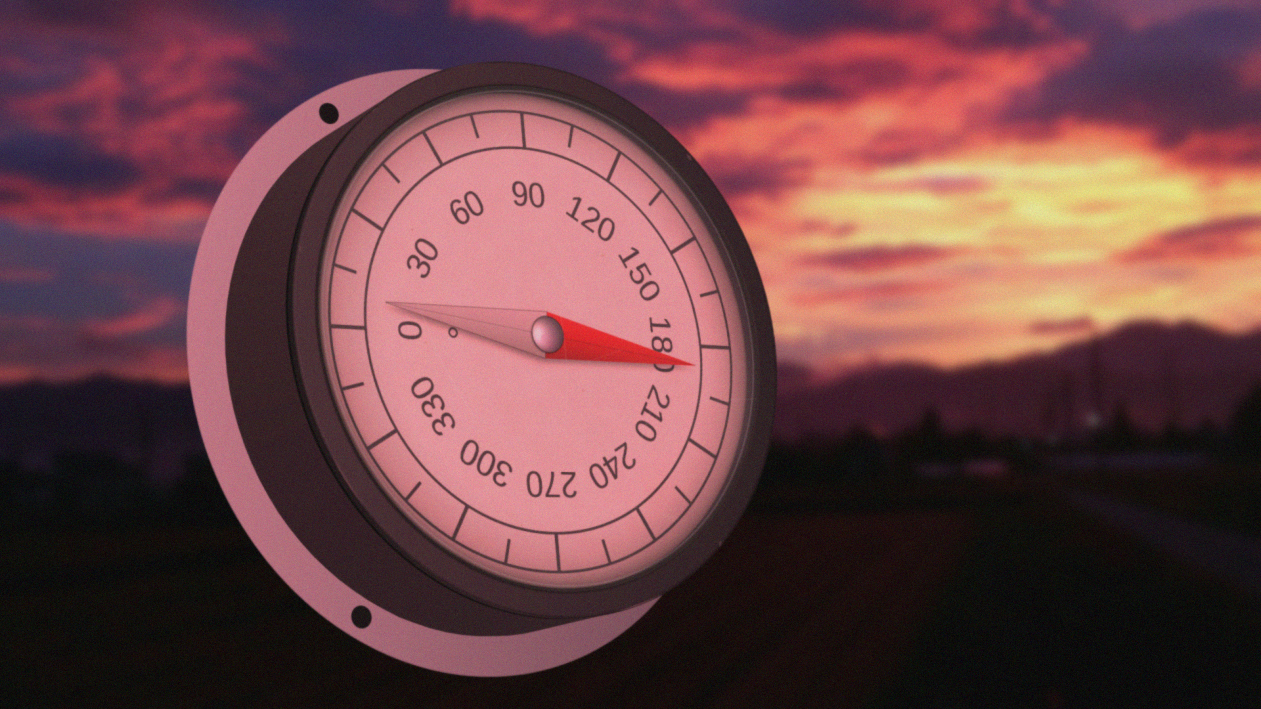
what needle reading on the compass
187.5 °
